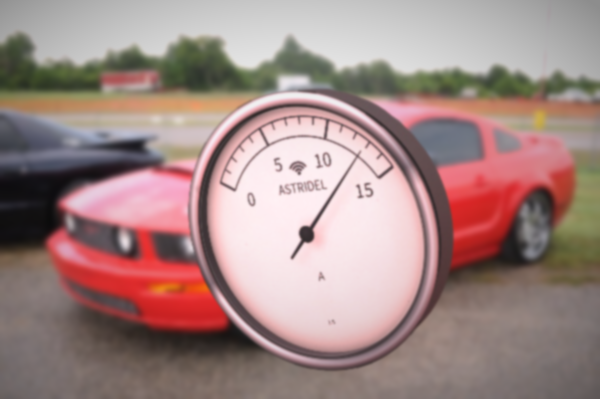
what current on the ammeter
13 A
